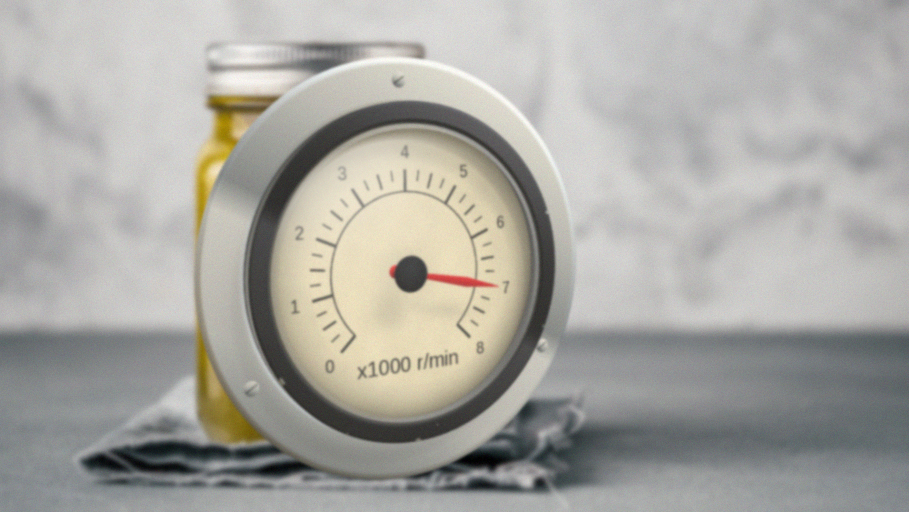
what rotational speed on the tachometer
7000 rpm
